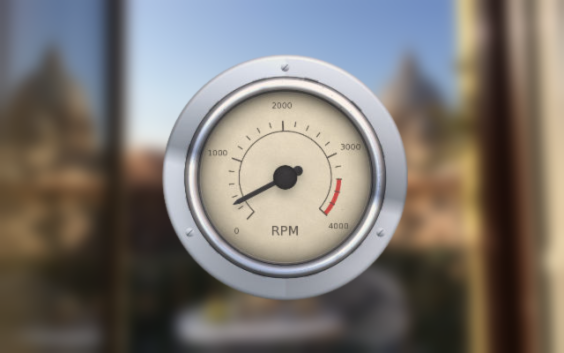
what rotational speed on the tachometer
300 rpm
